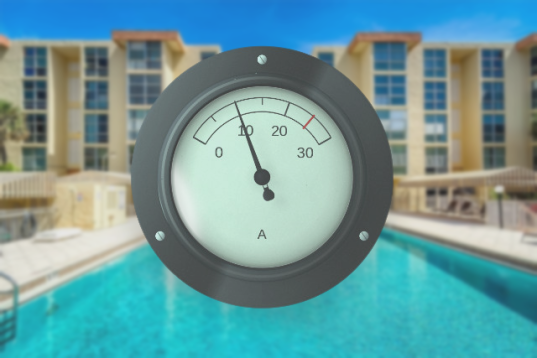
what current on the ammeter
10 A
